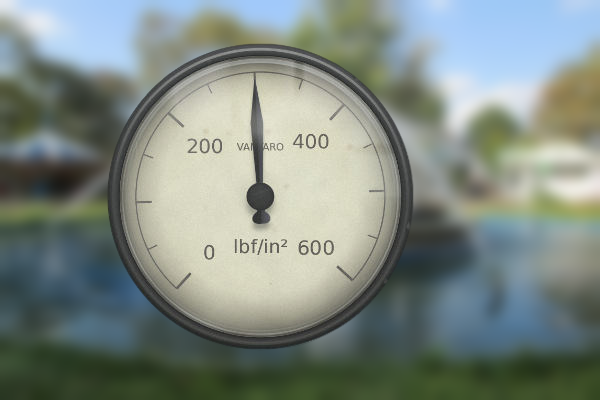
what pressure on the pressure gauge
300 psi
